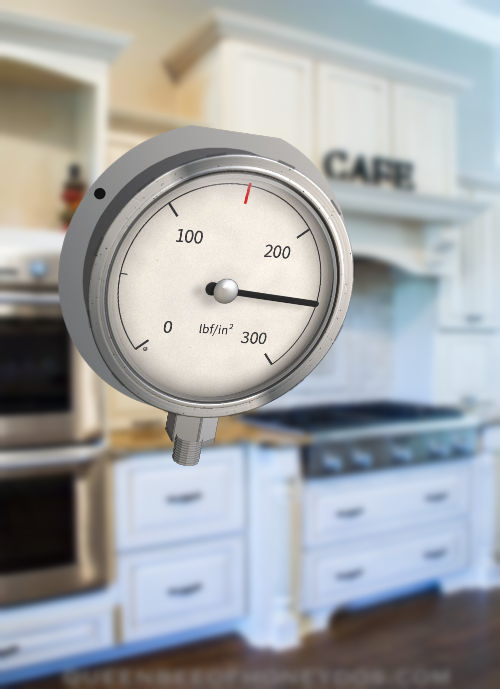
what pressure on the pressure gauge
250 psi
